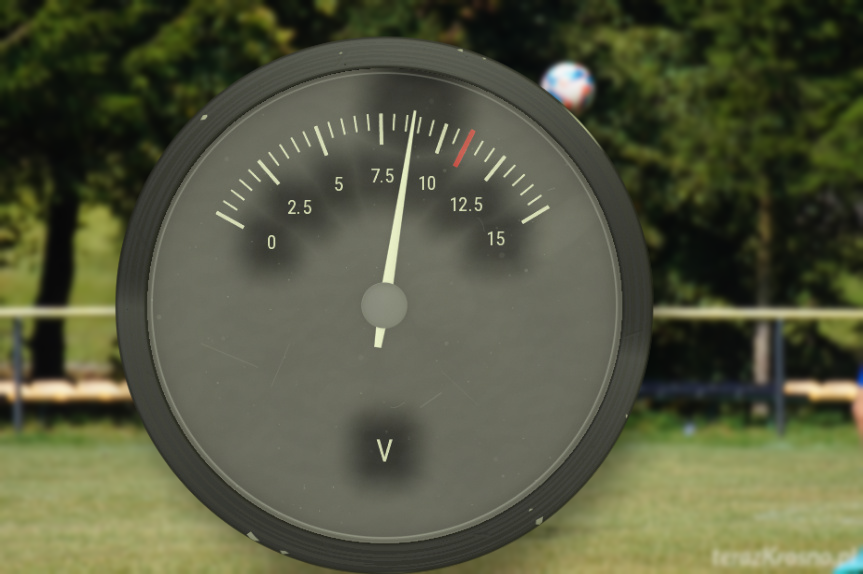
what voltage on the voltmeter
8.75 V
